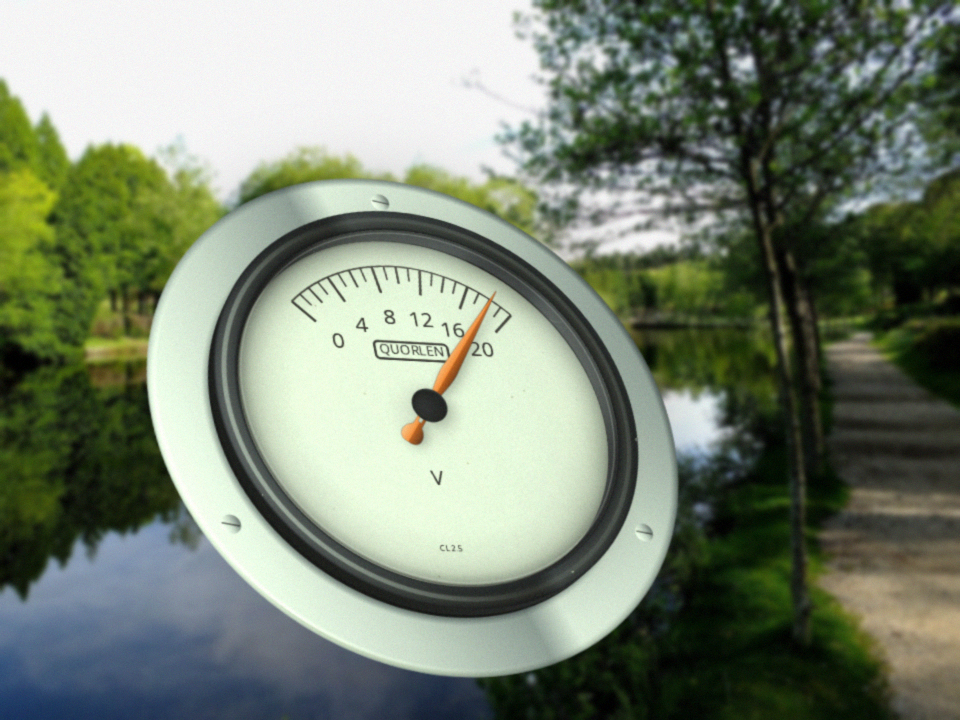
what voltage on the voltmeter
18 V
